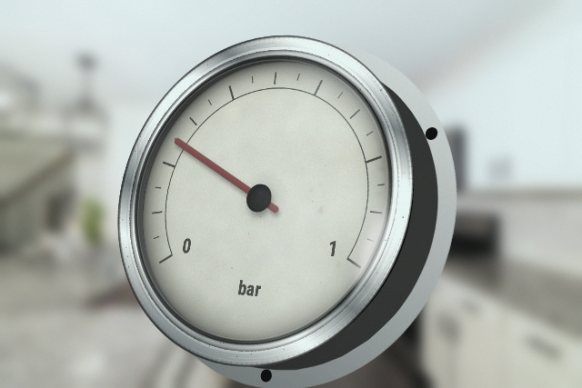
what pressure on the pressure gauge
0.25 bar
